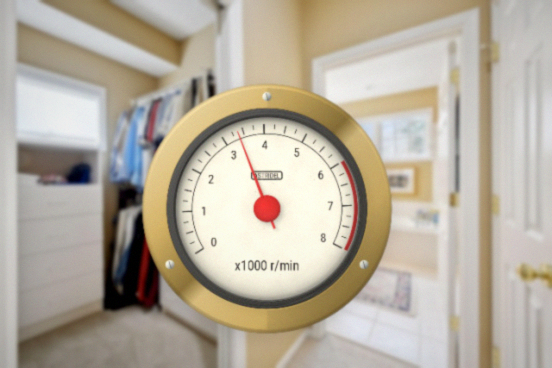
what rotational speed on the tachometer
3375 rpm
